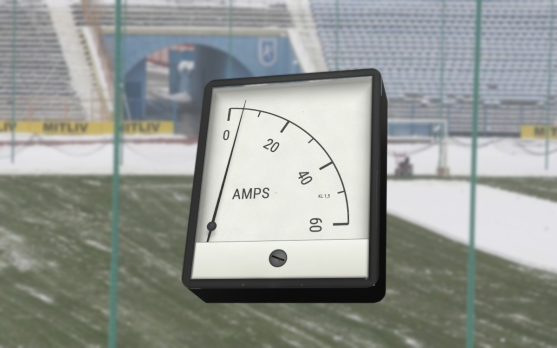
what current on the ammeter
5 A
